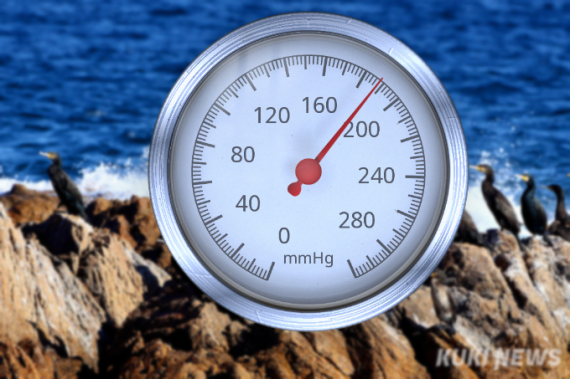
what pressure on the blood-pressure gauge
188 mmHg
